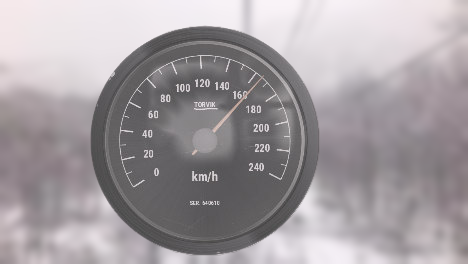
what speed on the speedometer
165 km/h
